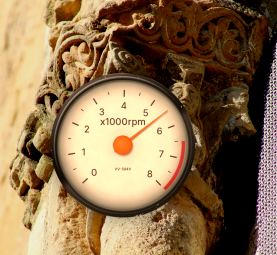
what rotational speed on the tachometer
5500 rpm
